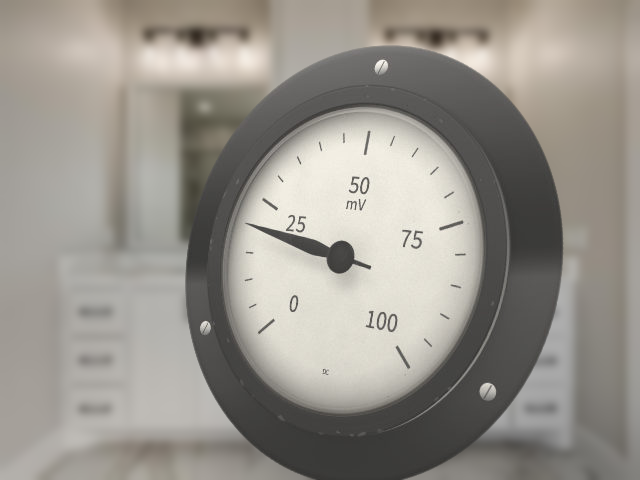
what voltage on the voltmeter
20 mV
